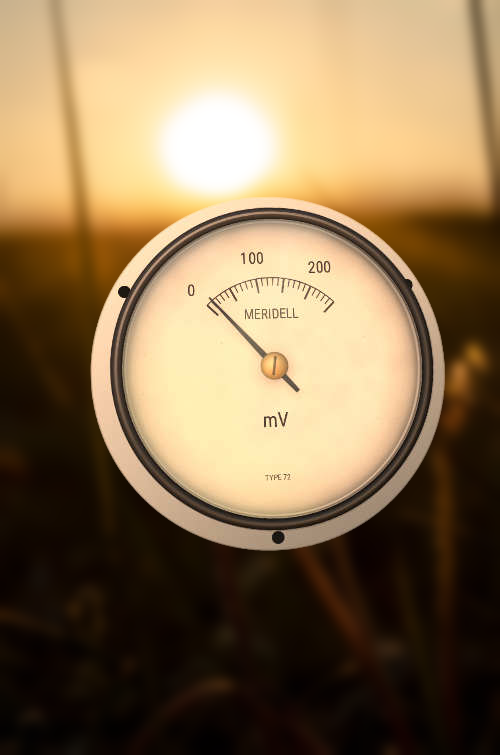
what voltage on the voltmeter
10 mV
